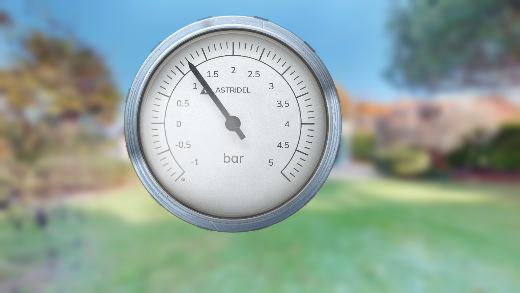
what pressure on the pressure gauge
1.2 bar
